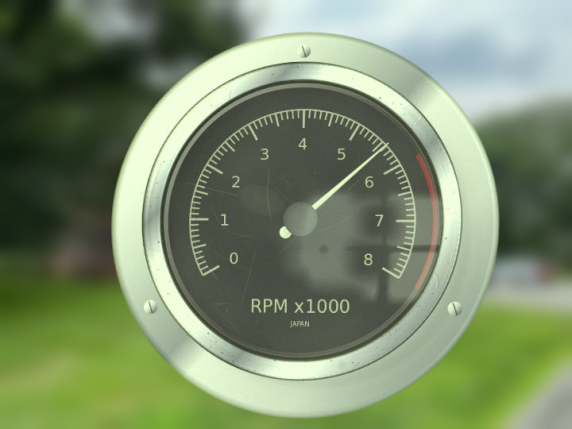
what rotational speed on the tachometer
5600 rpm
